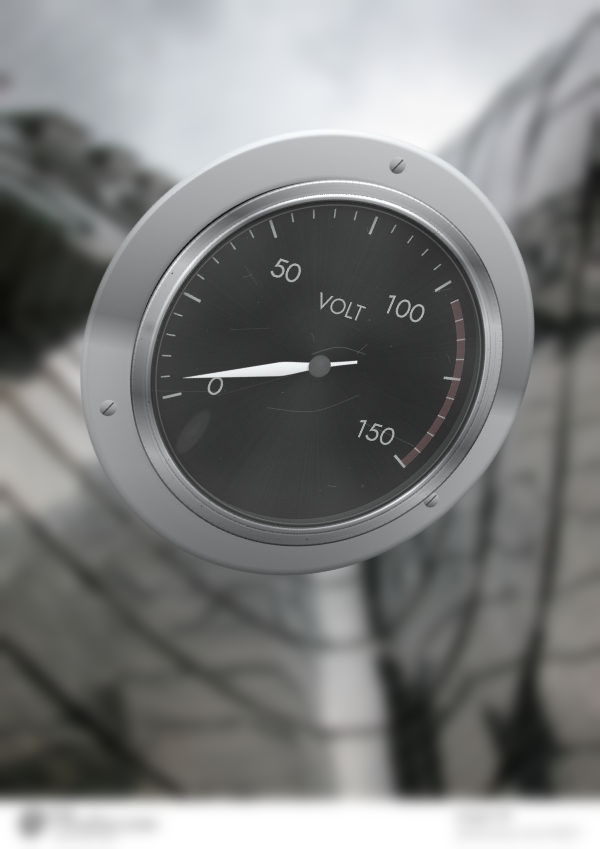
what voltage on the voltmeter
5 V
